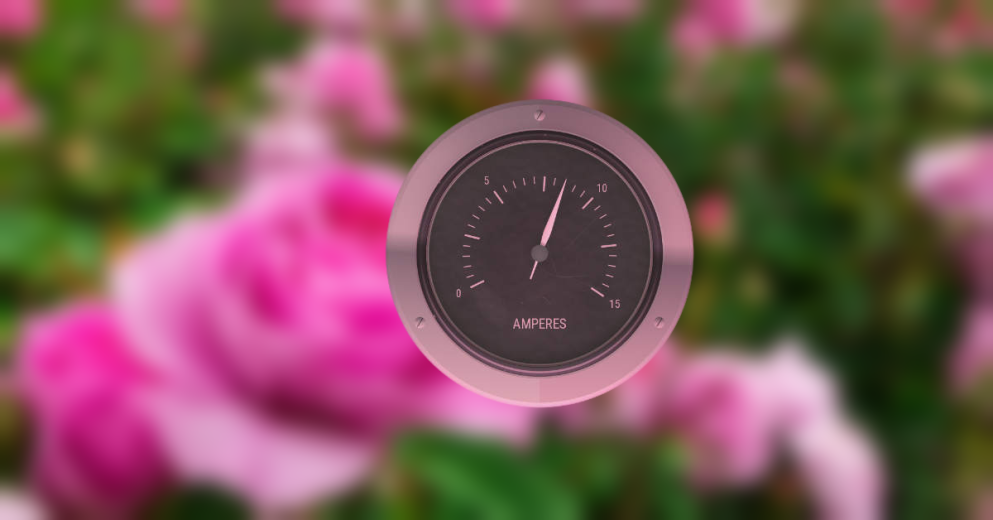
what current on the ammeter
8.5 A
